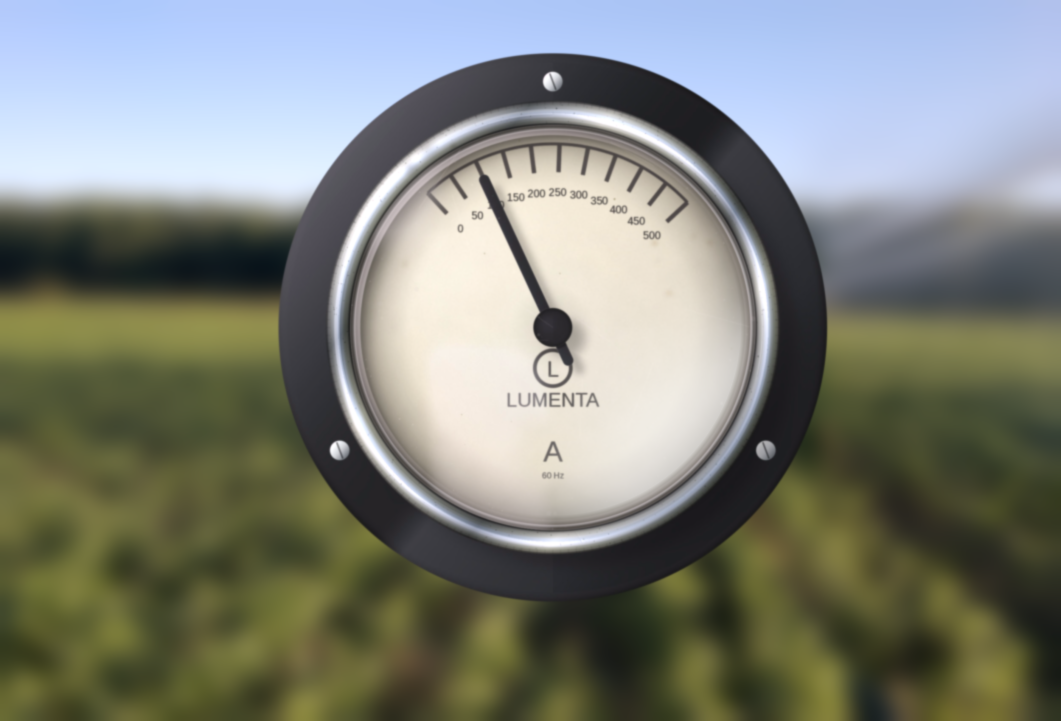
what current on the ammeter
100 A
